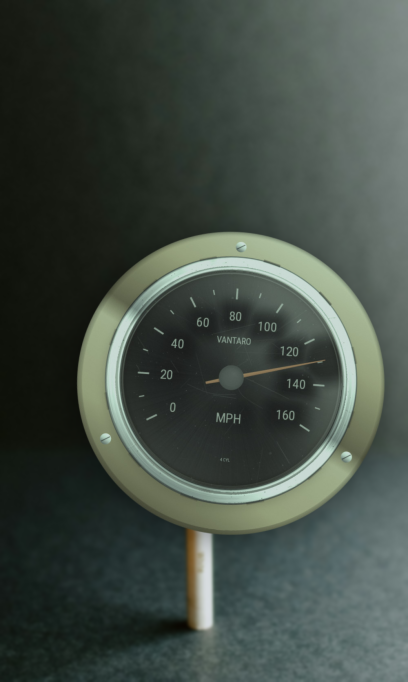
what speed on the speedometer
130 mph
